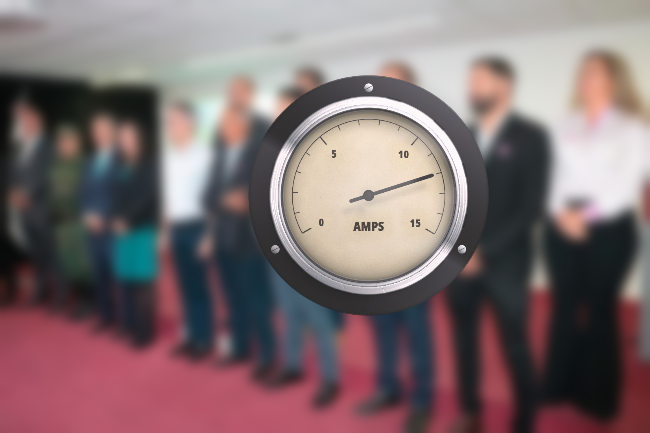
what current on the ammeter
12 A
